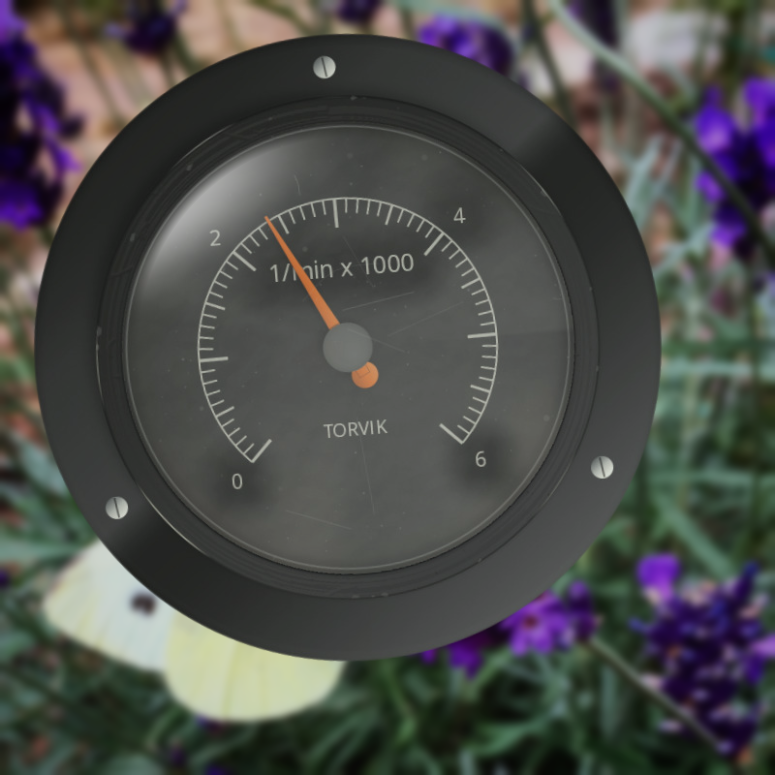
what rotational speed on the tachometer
2400 rpm
